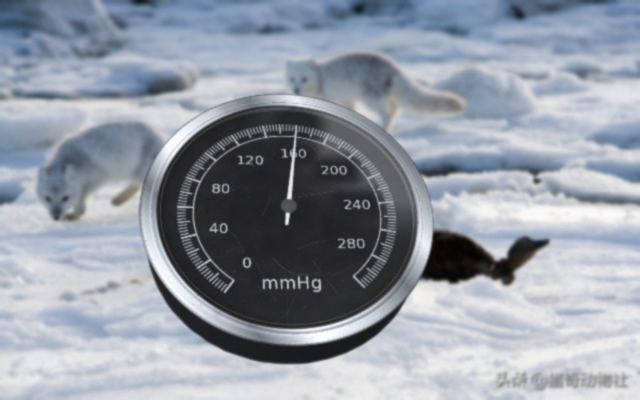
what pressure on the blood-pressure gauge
160 mmHg
